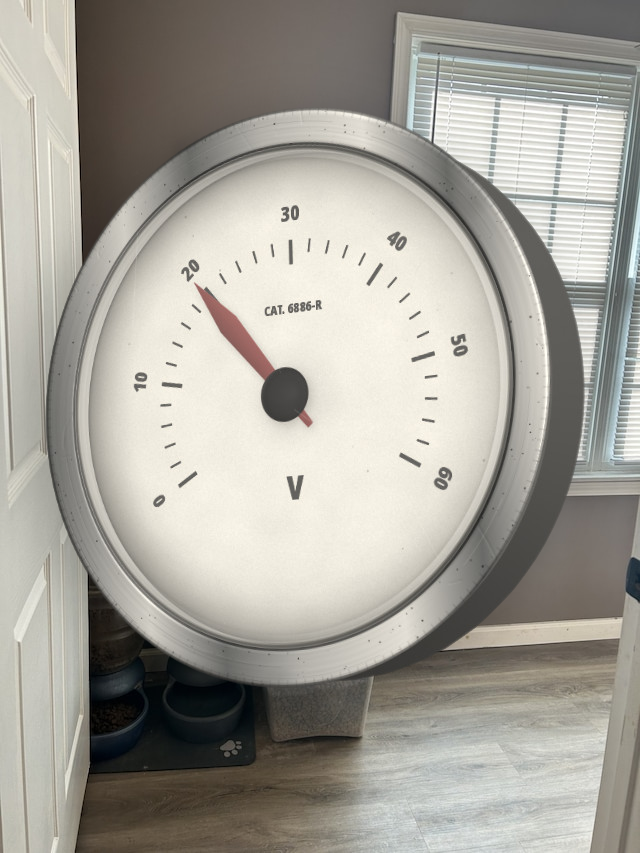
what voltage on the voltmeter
20 V
